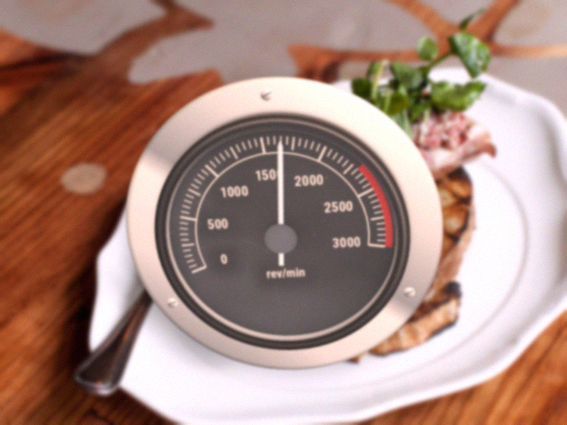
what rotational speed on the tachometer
1650 rpm
